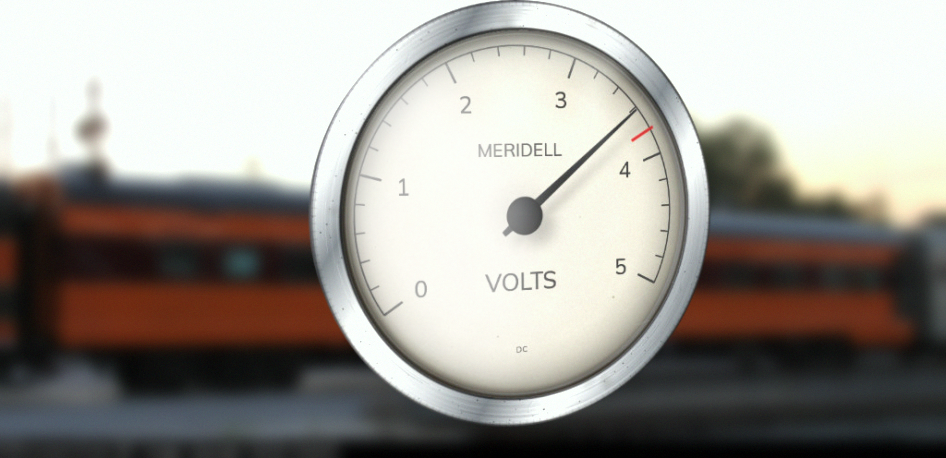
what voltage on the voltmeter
3.6 V
